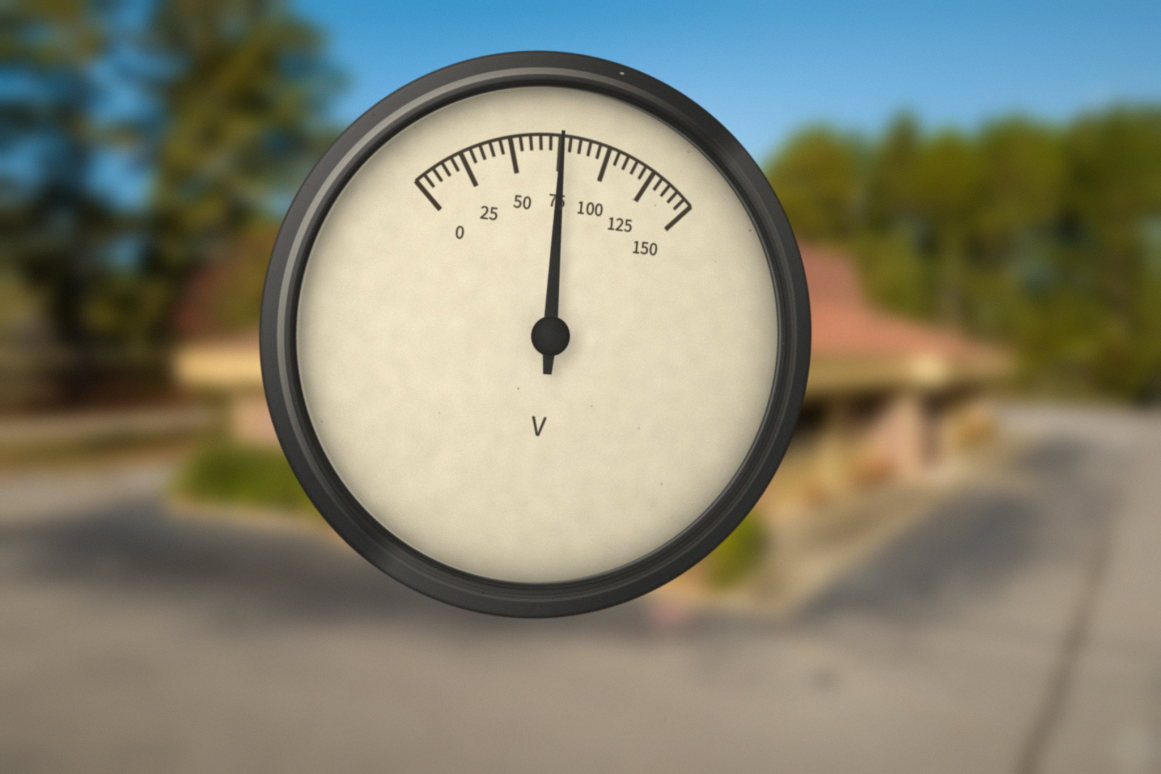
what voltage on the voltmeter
75 V
